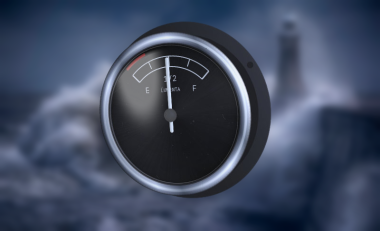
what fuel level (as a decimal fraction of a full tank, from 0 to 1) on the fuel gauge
0.5
